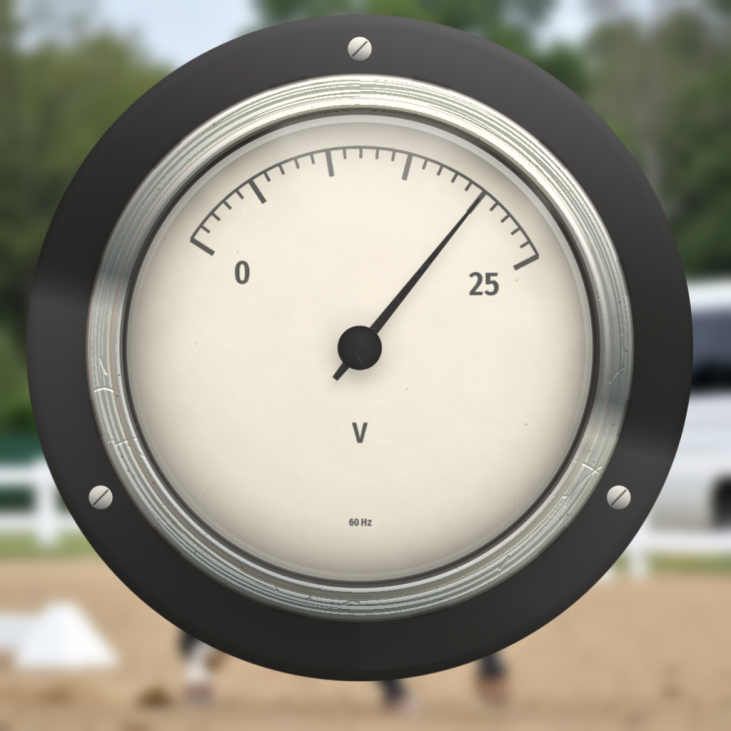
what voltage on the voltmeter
20 V
